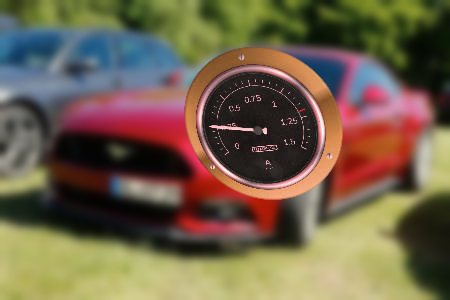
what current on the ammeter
0.25 A
